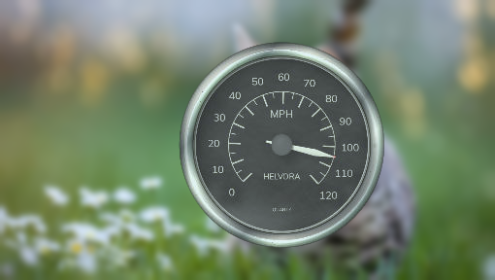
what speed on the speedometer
105 mph
